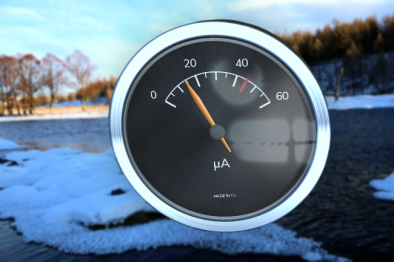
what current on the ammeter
15 µA
